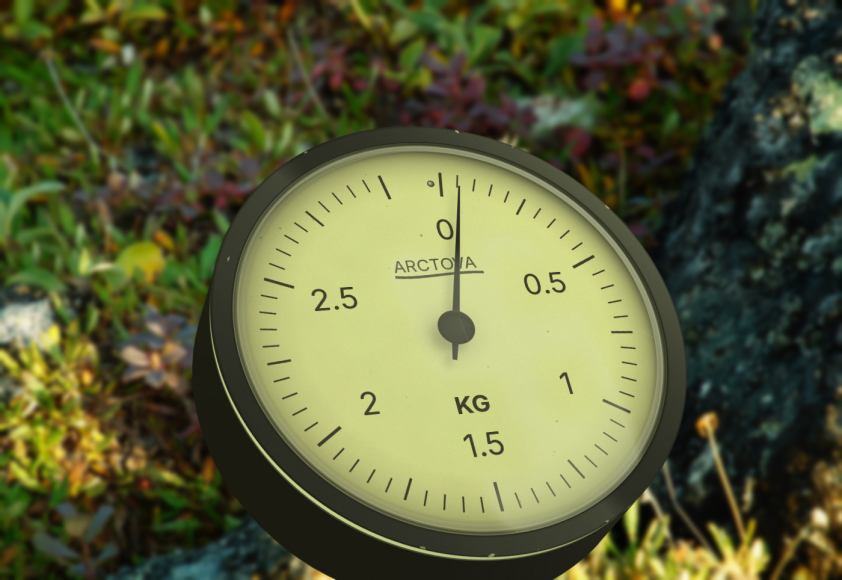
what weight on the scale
0.05 kg
